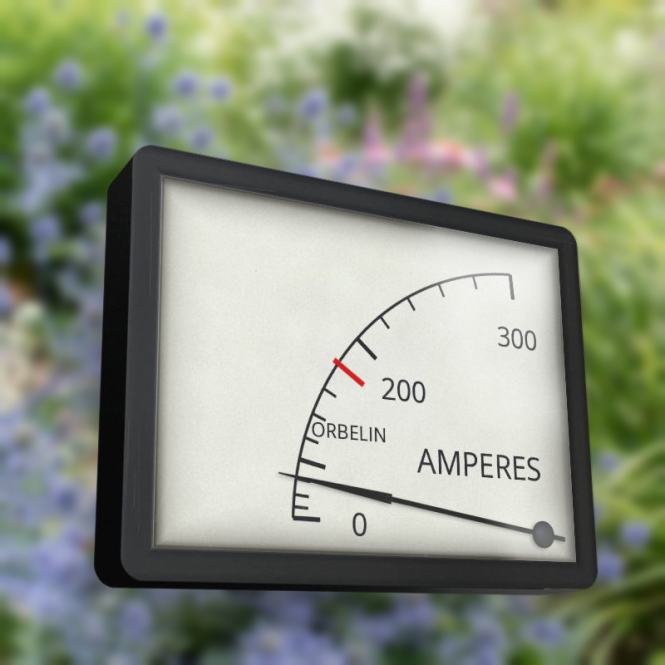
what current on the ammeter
80 A
